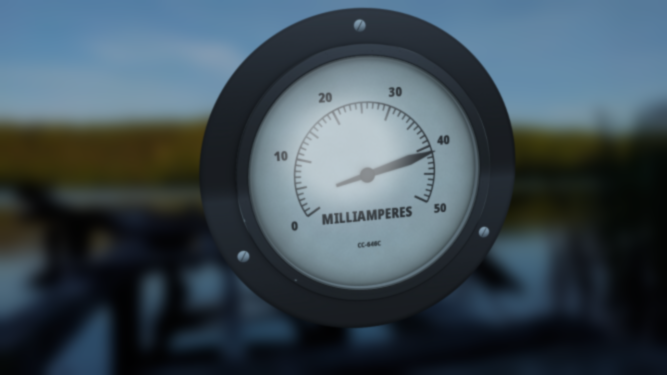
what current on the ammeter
41 mA
